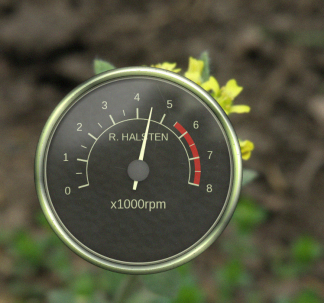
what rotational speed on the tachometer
4500 rpm
